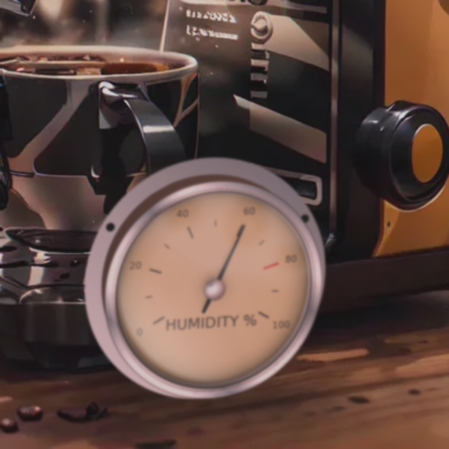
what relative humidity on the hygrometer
60 %
